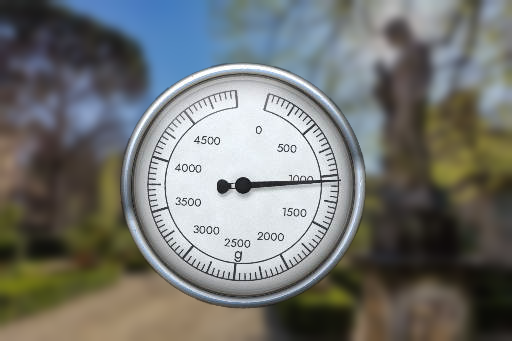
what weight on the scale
1050 g
